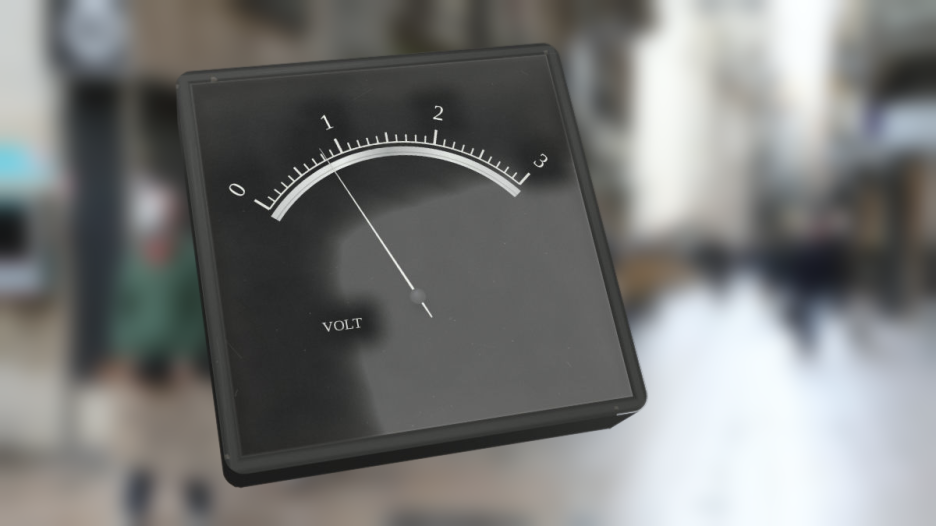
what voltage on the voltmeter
0.8 V
